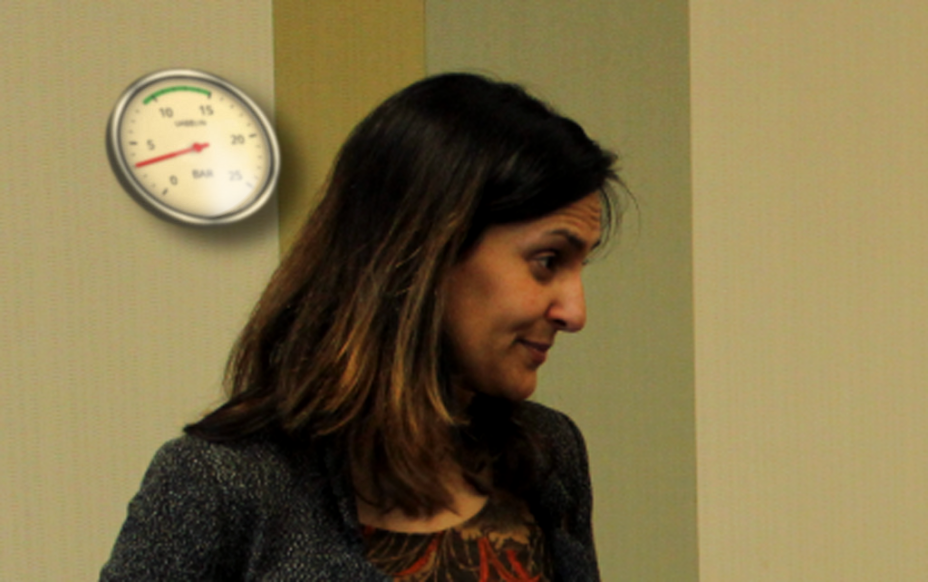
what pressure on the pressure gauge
3 bar
